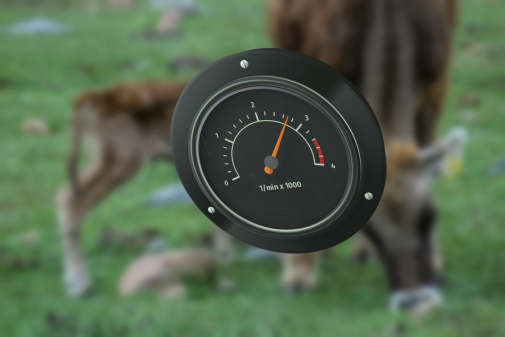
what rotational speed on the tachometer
2700 rpm
